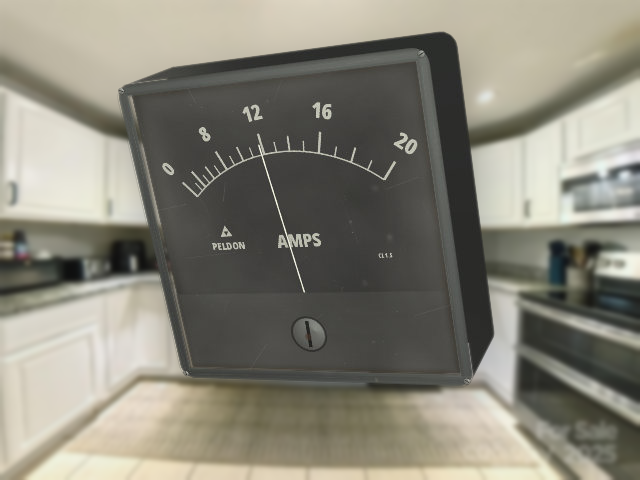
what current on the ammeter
12 A
